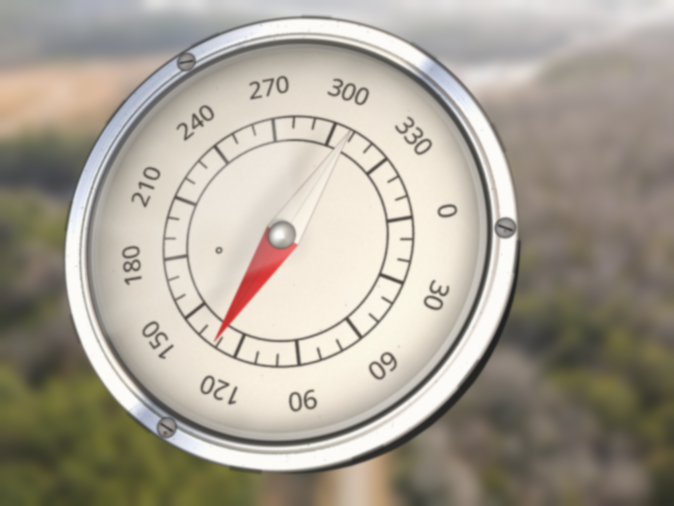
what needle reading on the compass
130 °
